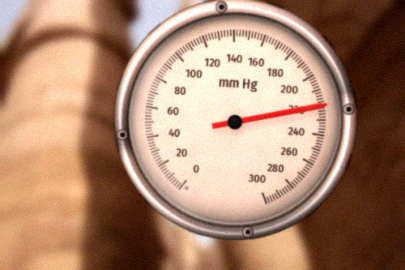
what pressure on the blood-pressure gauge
220 mmHg
